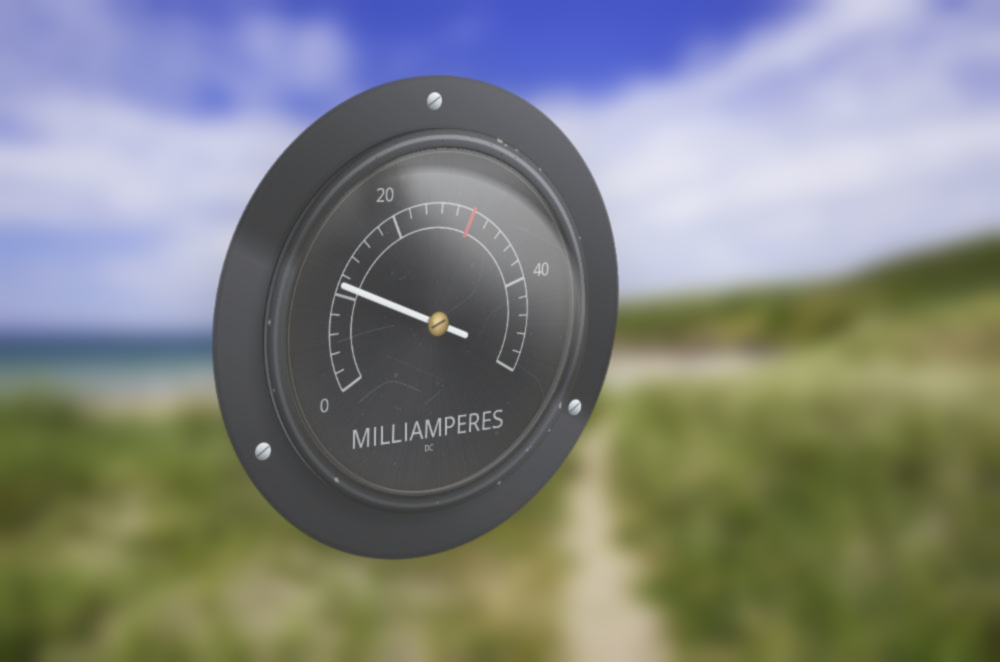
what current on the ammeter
11 mA
